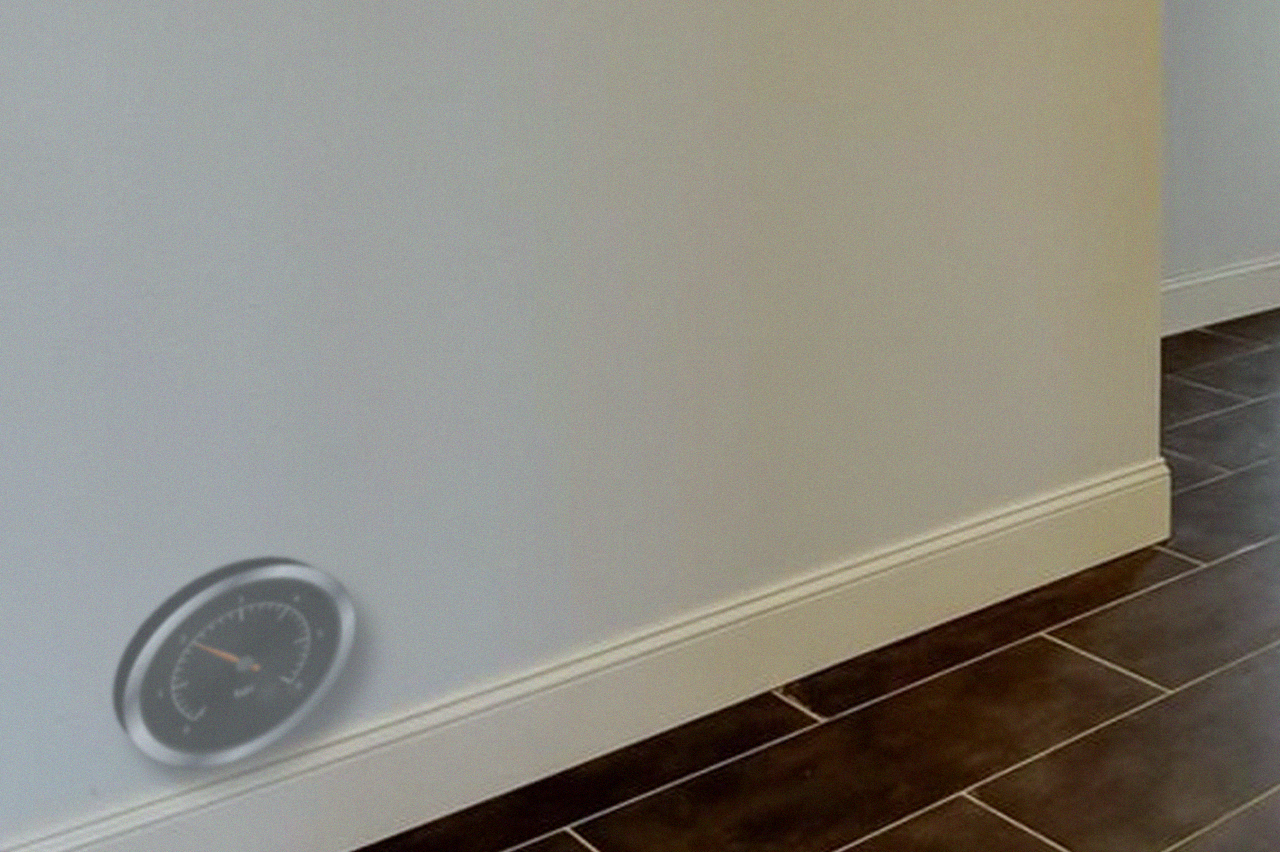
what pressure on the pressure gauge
2 bar
